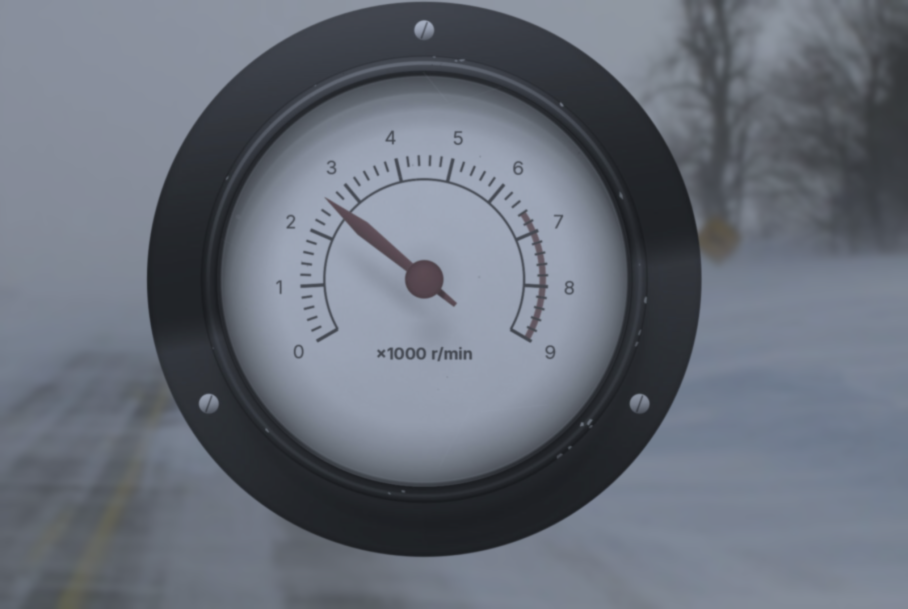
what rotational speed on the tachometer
2600 rpm
